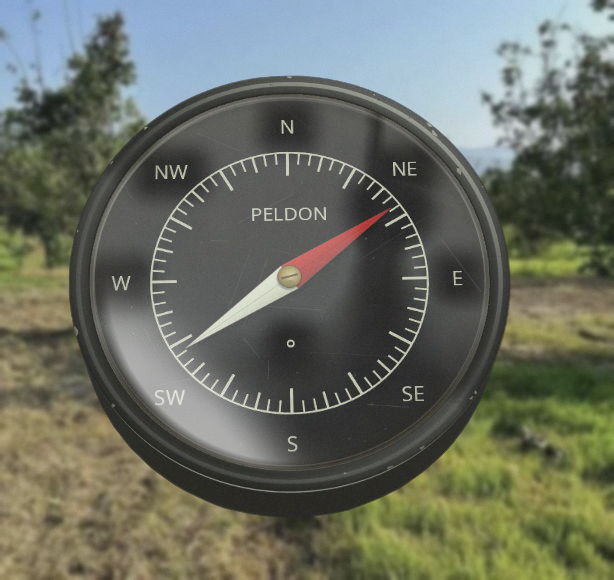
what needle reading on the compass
55 °
